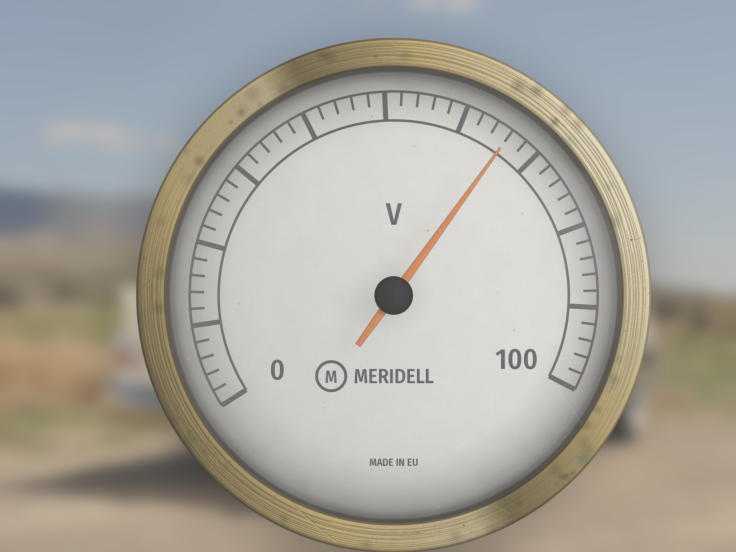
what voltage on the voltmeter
66 V
